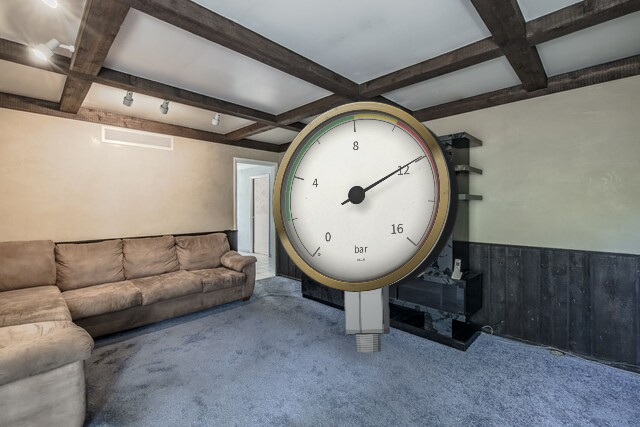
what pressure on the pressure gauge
12 bar
